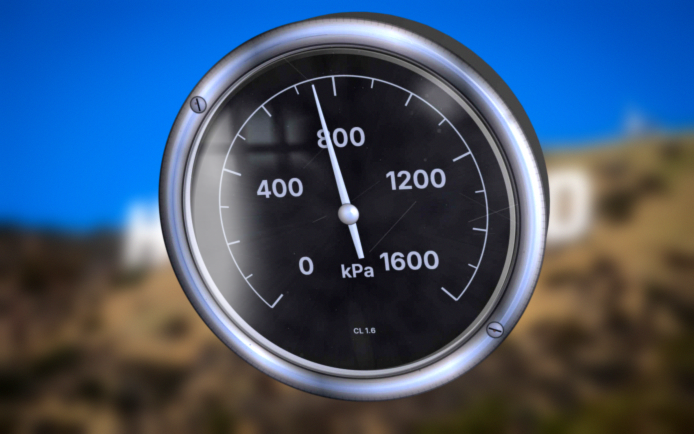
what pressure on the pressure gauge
750 kPa
